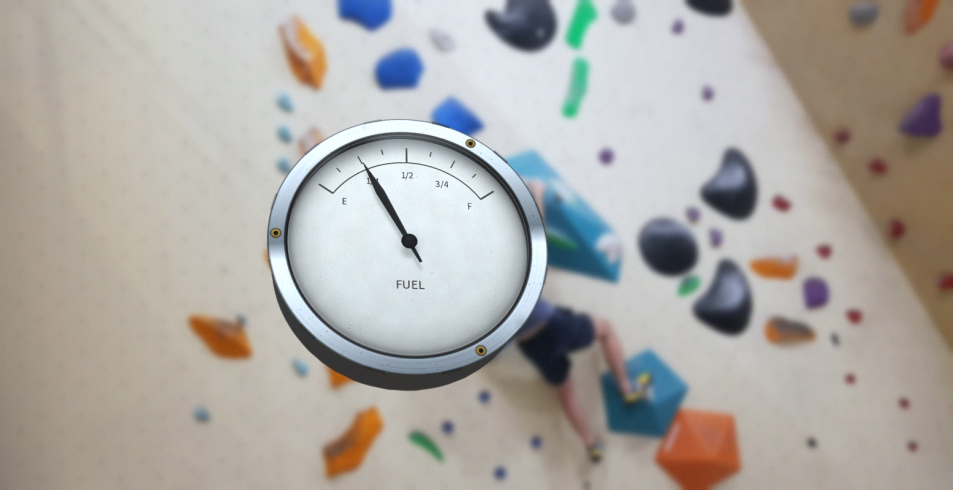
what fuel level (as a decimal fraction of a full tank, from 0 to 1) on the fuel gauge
0.25
